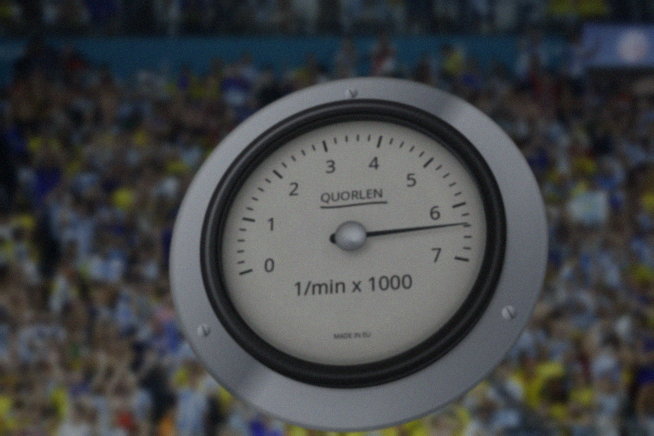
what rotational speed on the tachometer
6400 rpm
